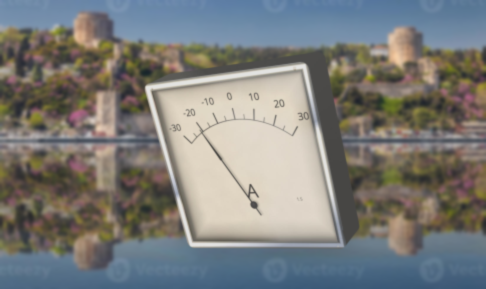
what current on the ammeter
-20 A
